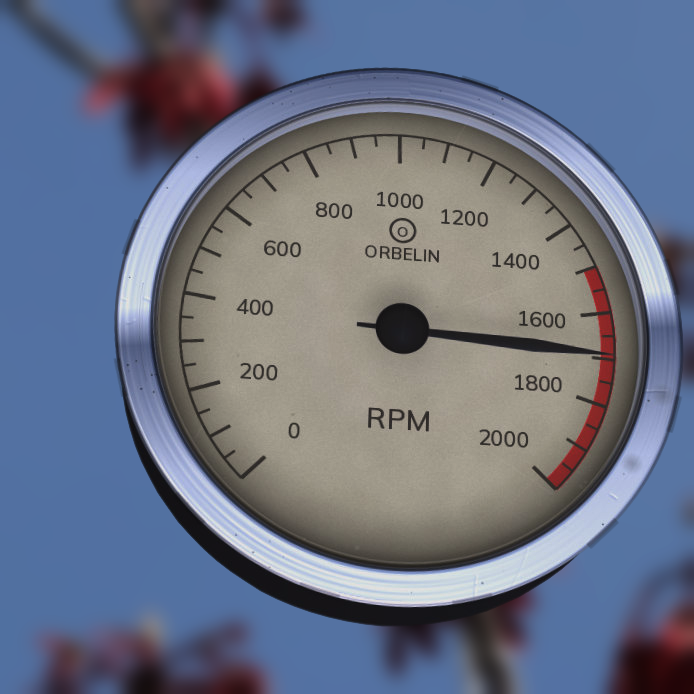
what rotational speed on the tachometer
1700 rpm
